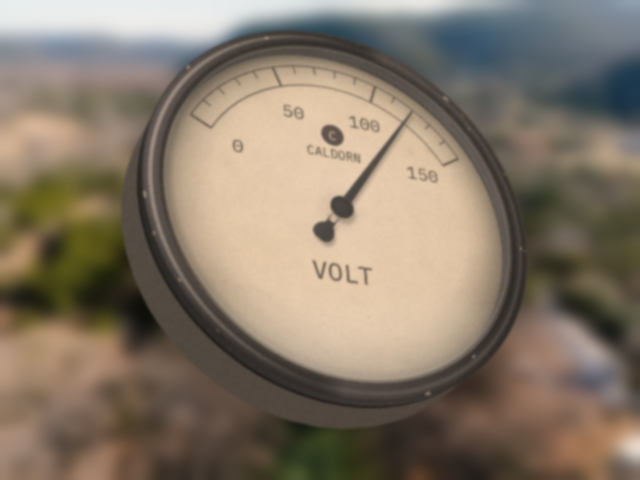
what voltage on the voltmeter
120 V
